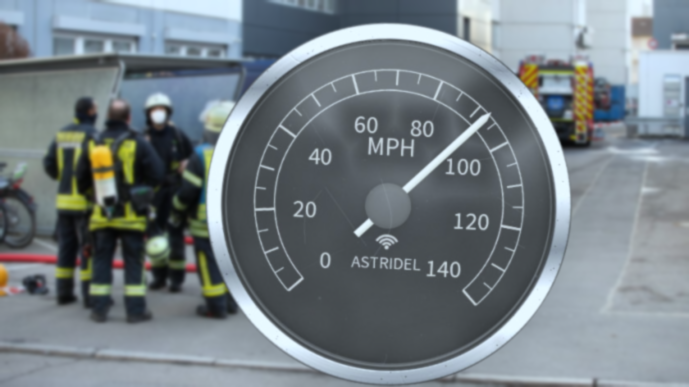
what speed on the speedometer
92.5 mph
